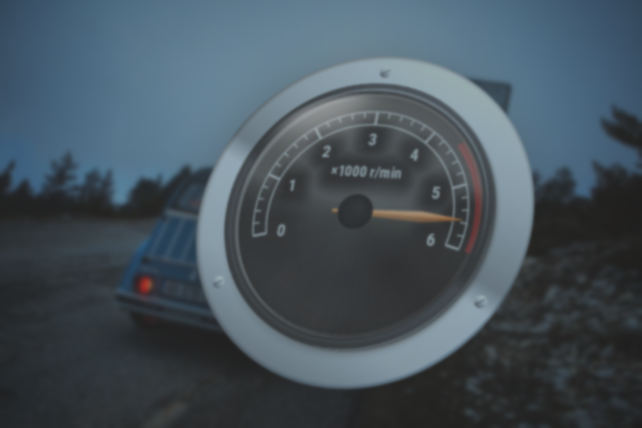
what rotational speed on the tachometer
5600 rpm
